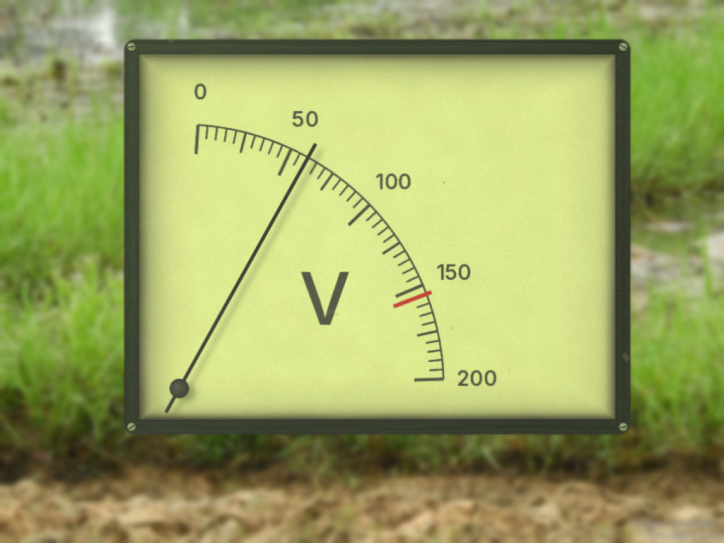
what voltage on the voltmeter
60 V
